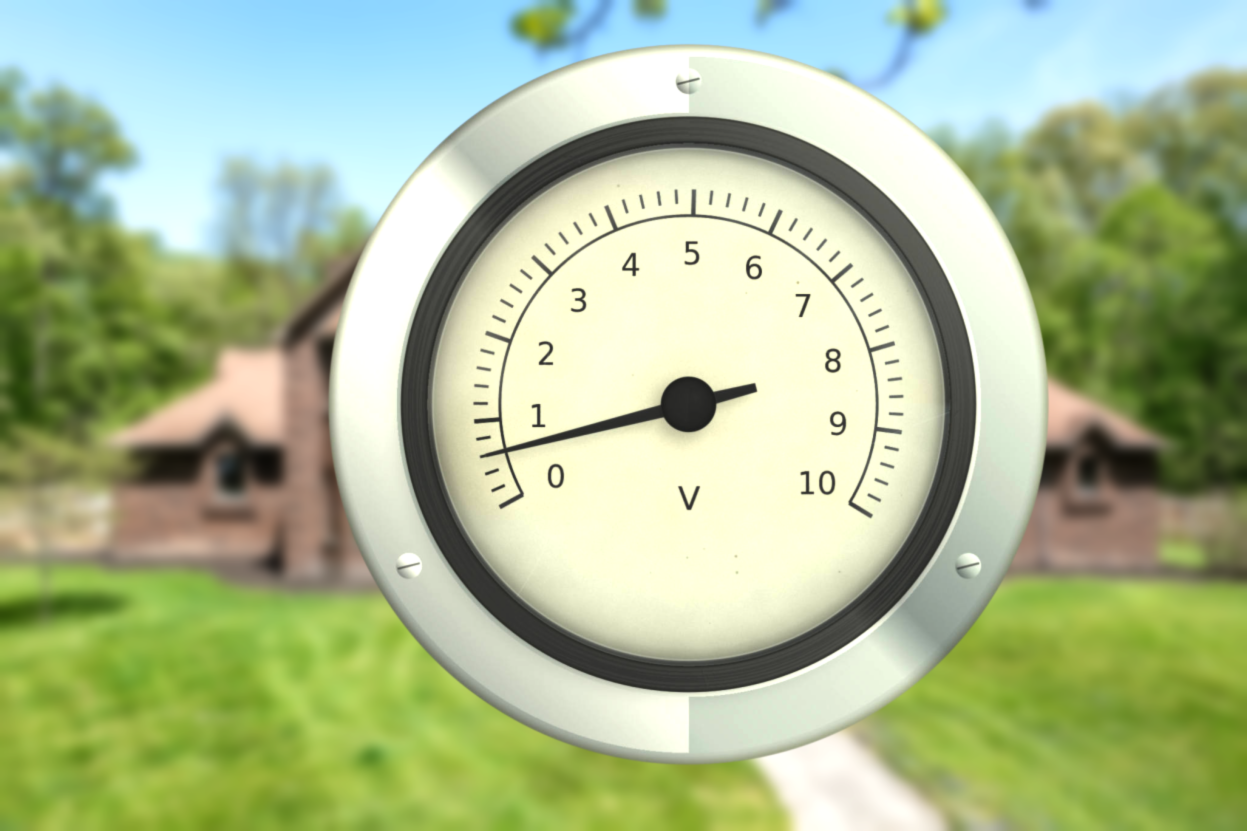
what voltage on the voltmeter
0.6 V
